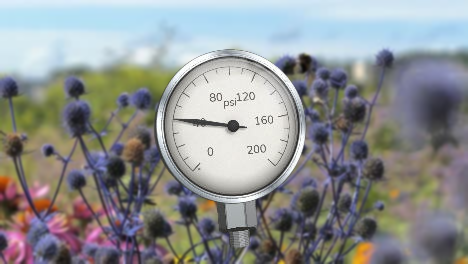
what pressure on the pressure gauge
40 psi
